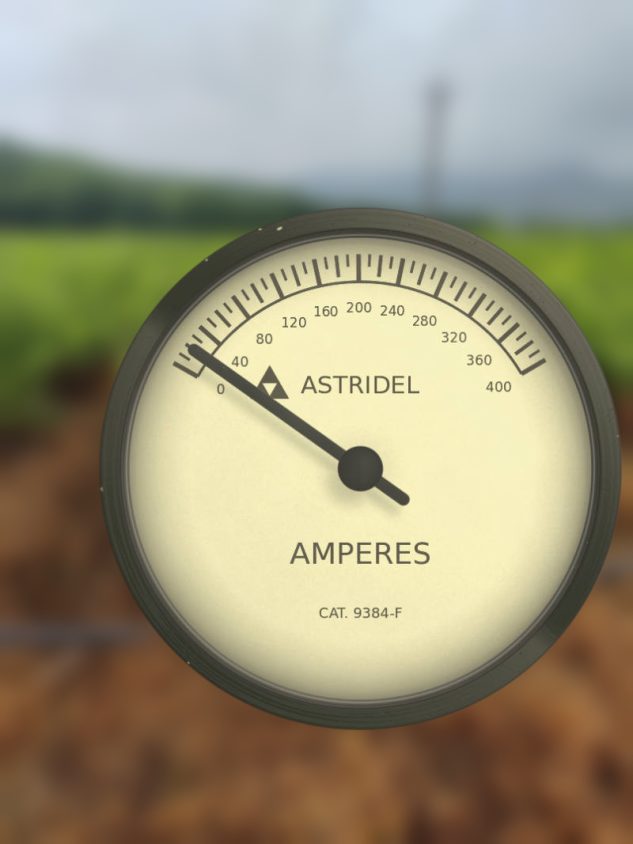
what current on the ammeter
20 A
